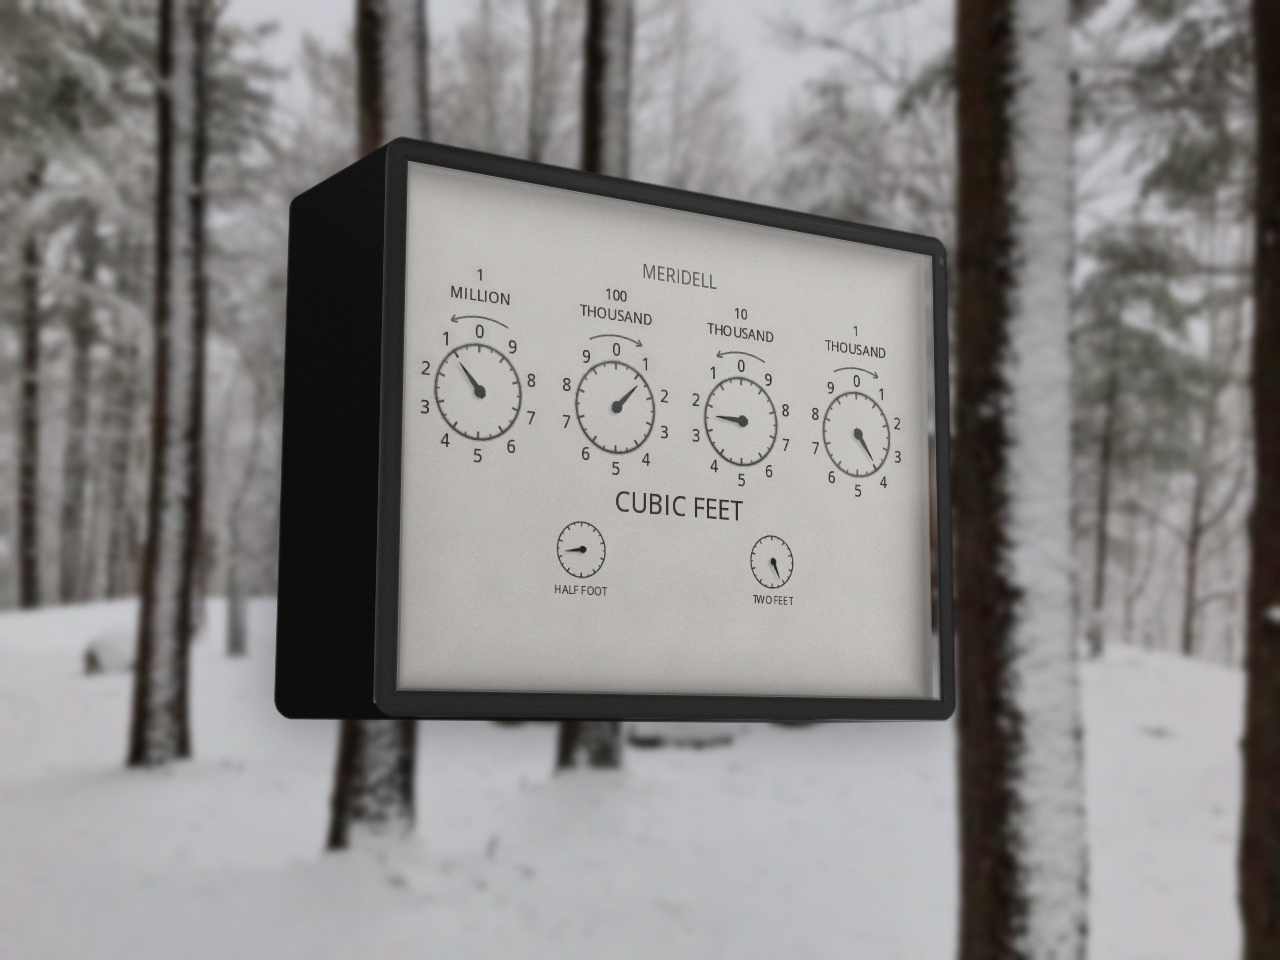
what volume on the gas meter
112400 ft³
